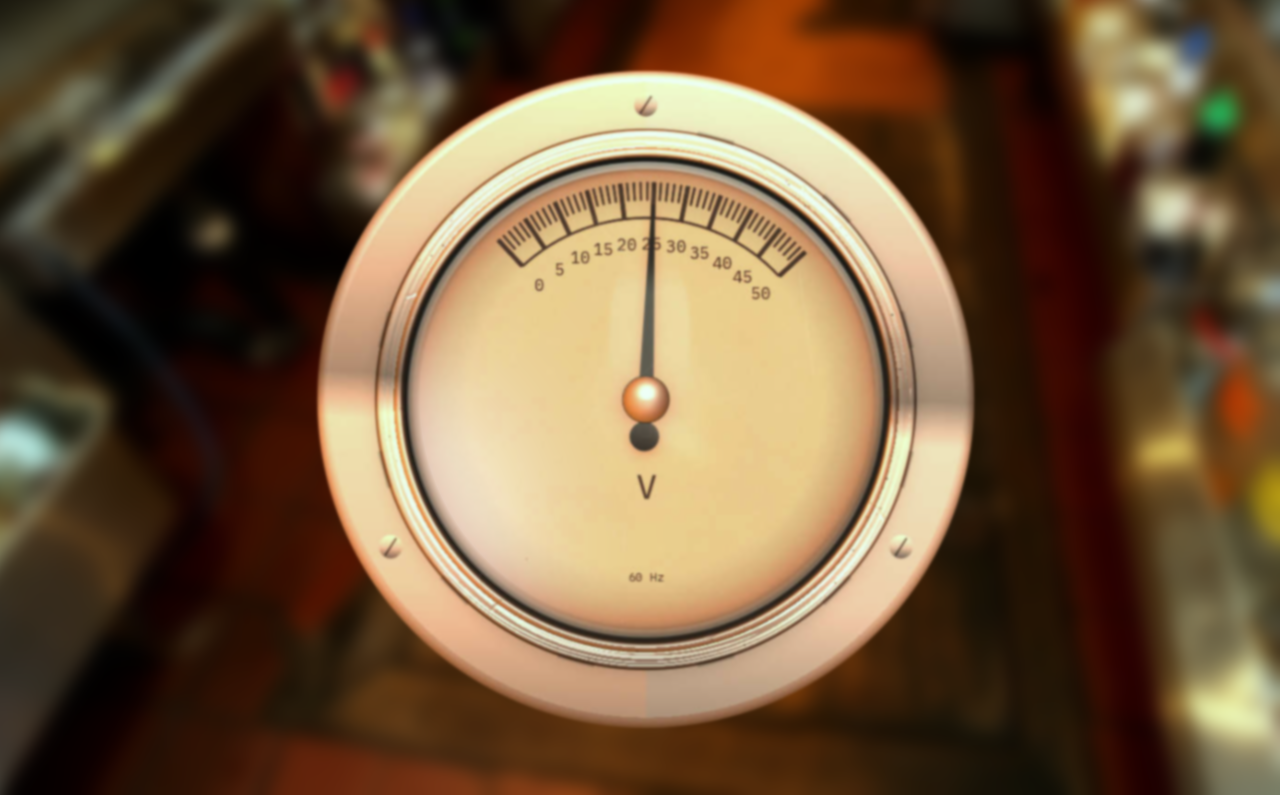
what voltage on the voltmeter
25 V
